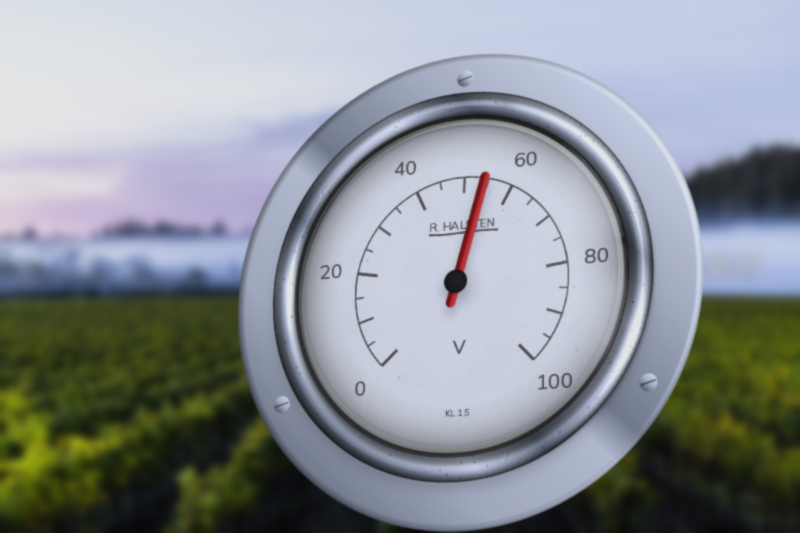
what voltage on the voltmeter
55 V
